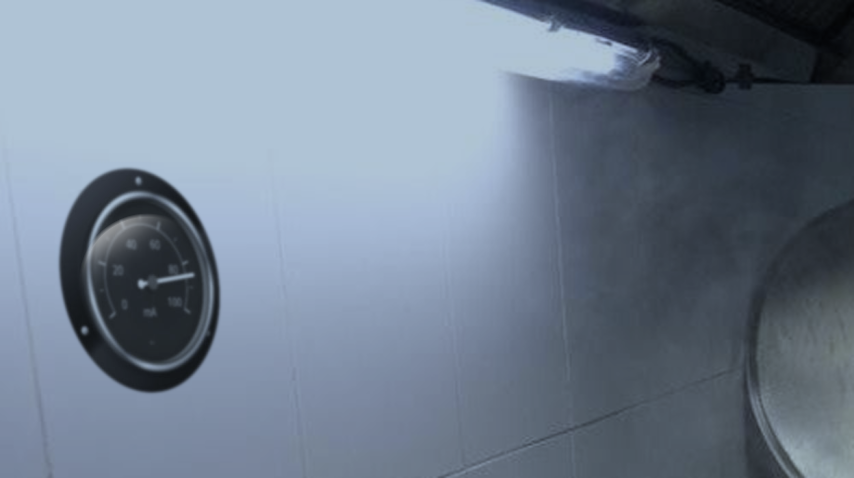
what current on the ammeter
85 mA
